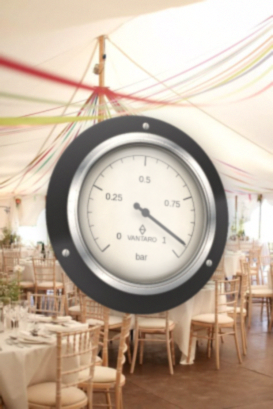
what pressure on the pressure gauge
0.95 bar
